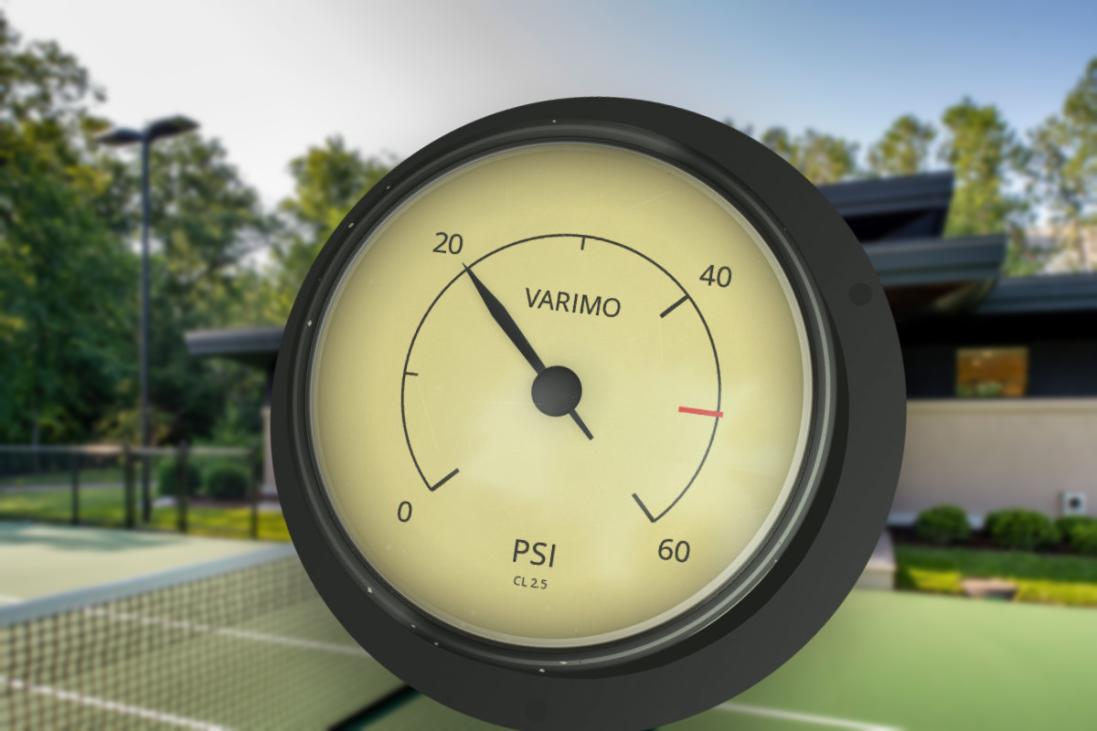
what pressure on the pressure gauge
20 psi
